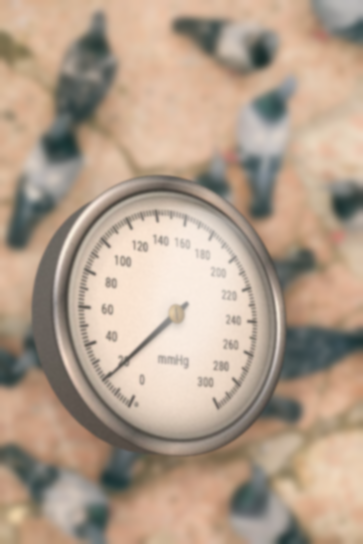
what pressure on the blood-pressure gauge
20 mmHg
